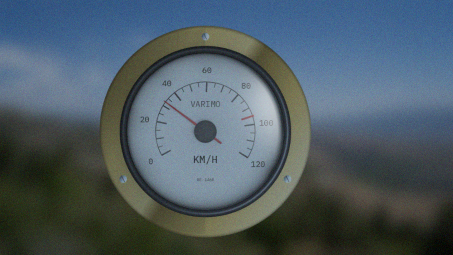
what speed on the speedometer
32.5 km/h
